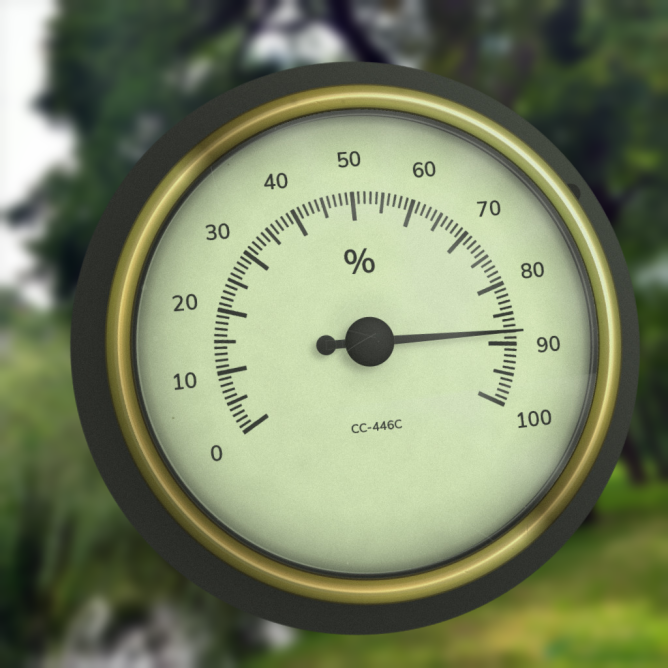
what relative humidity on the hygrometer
88 %
